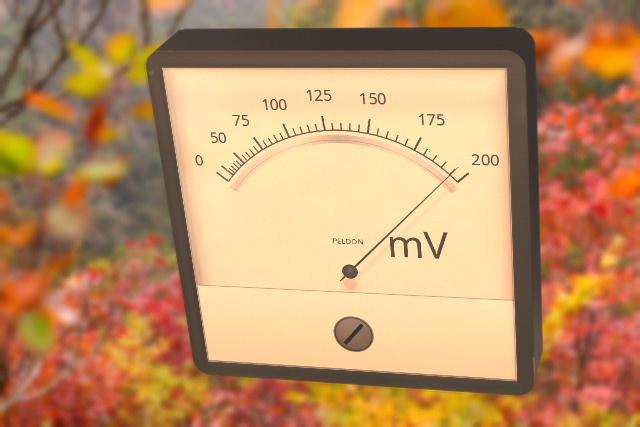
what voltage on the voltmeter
195 mV
